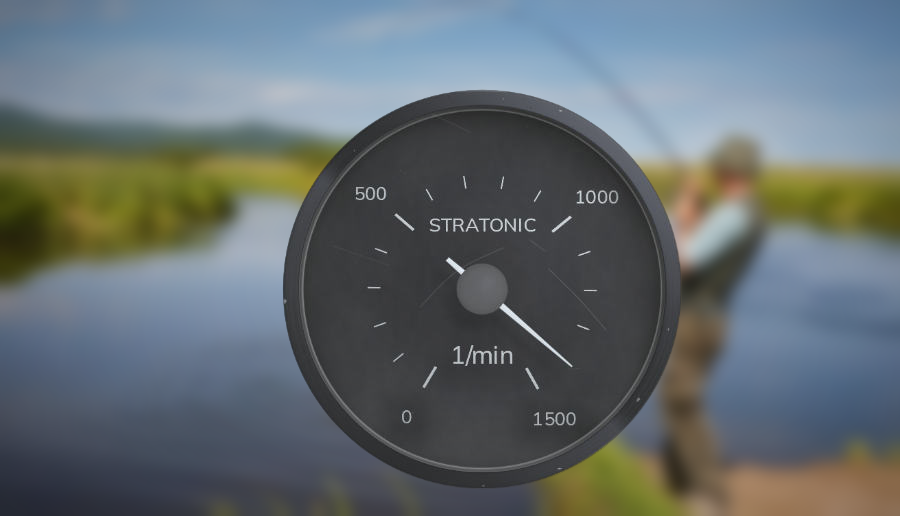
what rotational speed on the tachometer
1400 rpm
